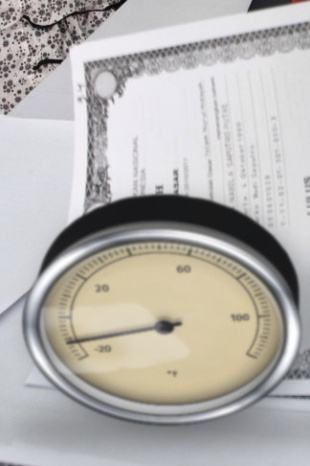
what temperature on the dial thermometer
-10 °F
